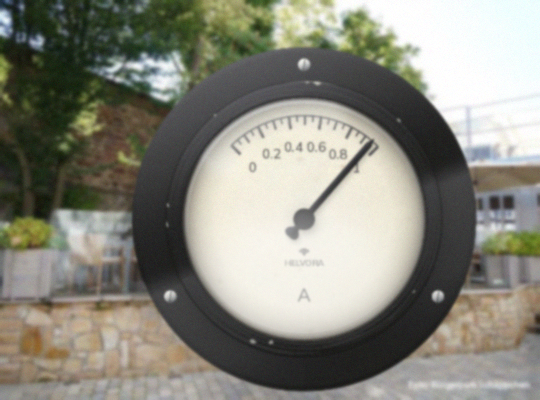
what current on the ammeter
0.95 A
